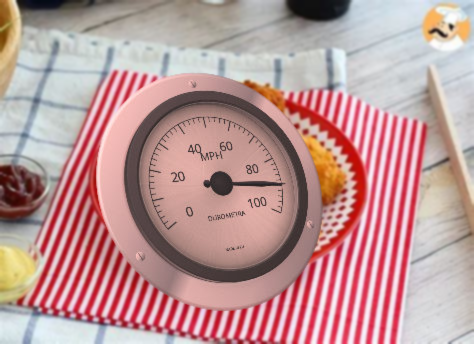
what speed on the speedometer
90 mph
